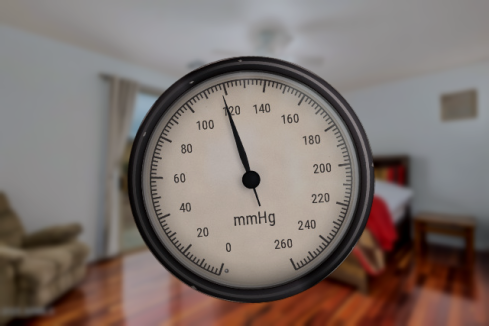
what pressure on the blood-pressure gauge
118 mmHg
